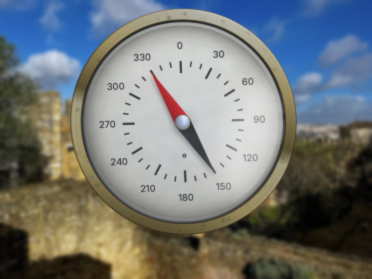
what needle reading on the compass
330 °
